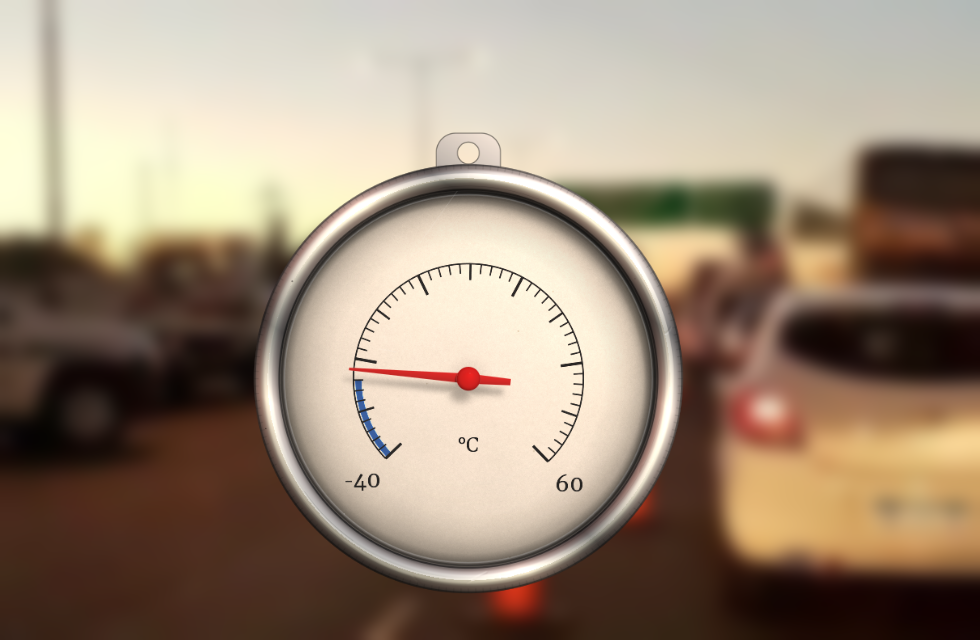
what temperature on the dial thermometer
-22 °C
